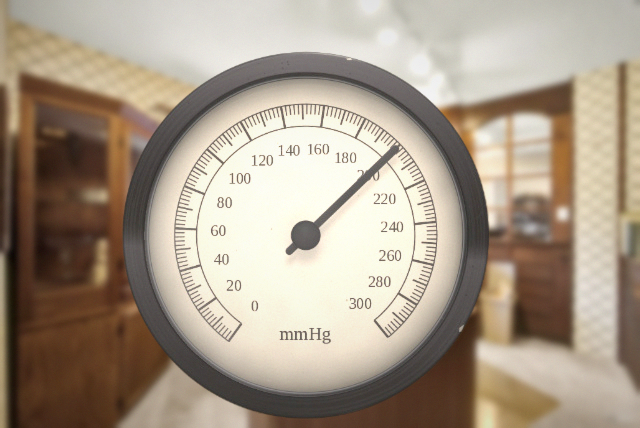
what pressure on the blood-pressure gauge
200 mmHg
